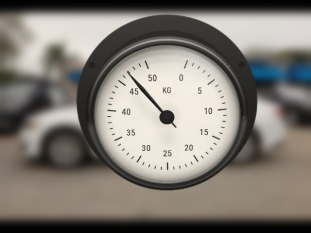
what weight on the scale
47 kg
